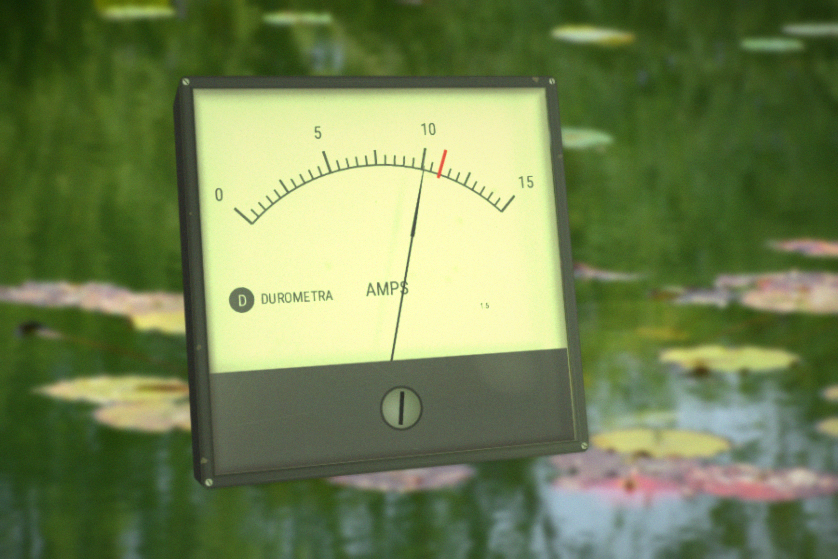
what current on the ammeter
10 A
